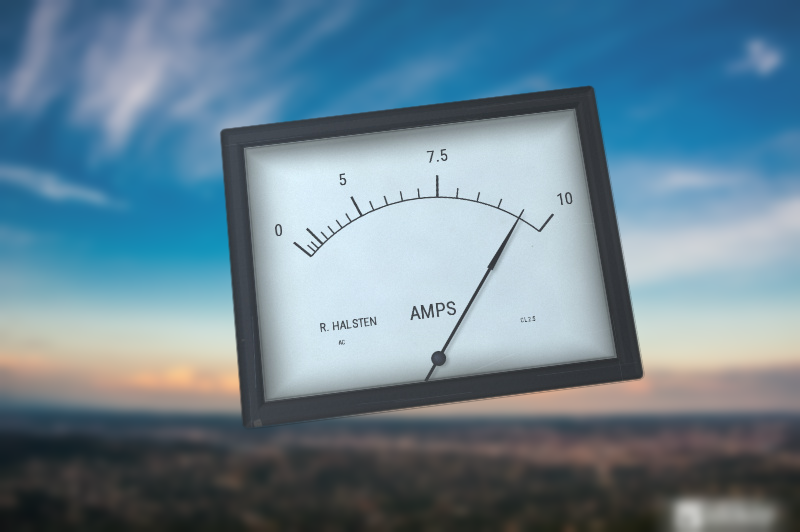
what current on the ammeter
9.5 A
